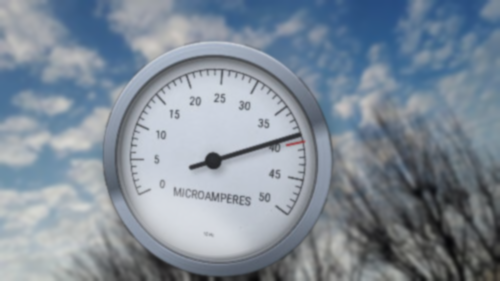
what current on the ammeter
39 µA
